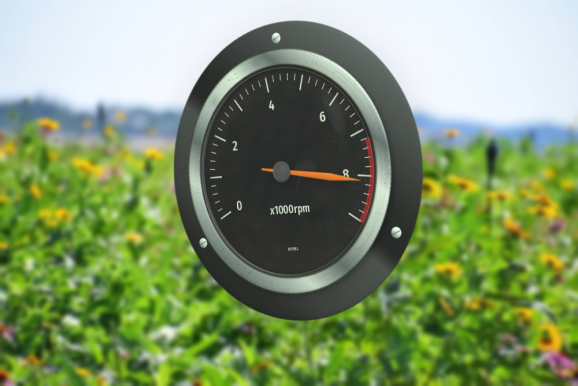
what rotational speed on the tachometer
8100 rpm
